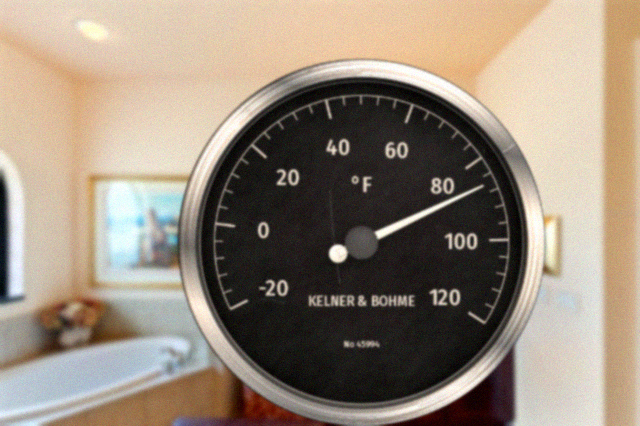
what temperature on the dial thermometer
86 °F
